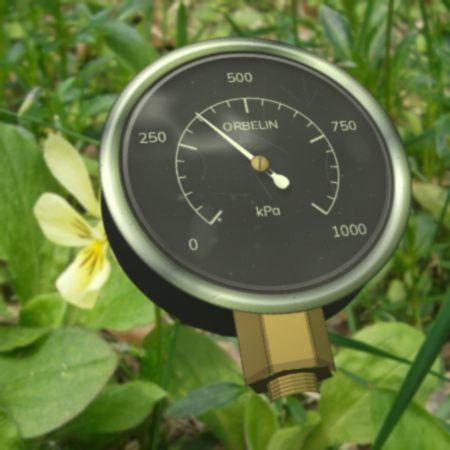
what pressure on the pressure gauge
350 kPa
